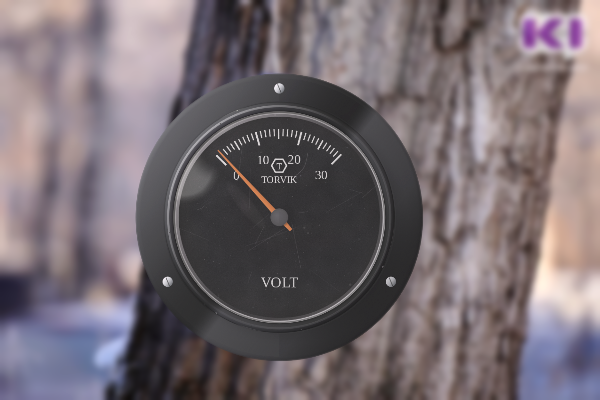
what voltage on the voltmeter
1 V
